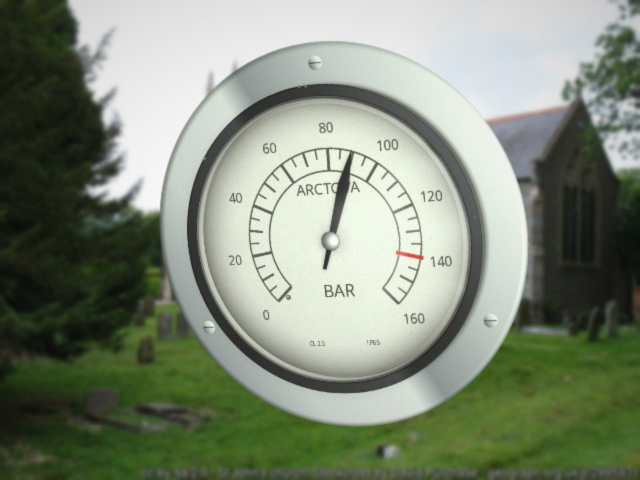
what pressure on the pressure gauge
90 bar
